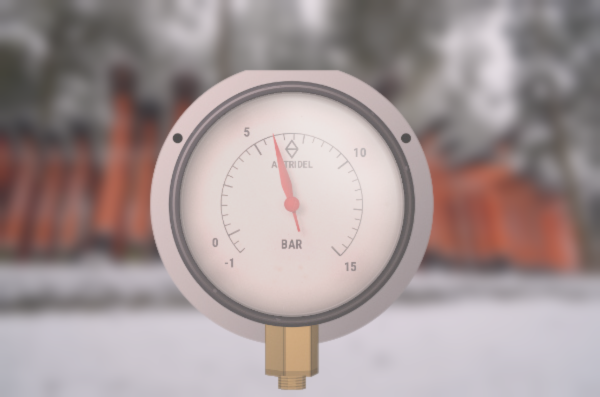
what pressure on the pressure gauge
6 bar
